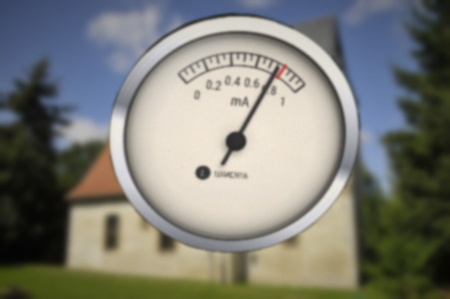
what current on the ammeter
0.75 mA
